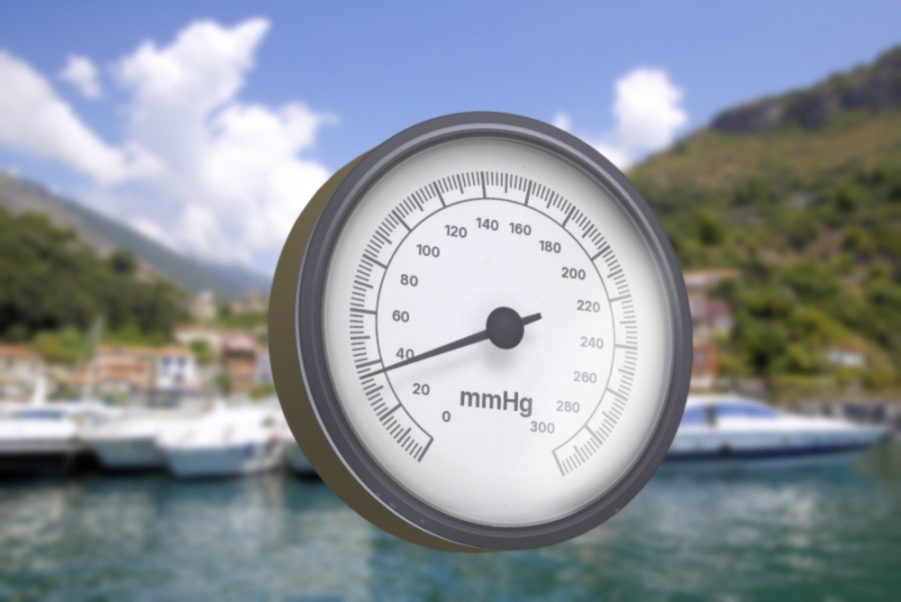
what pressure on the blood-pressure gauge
36 mmHg
